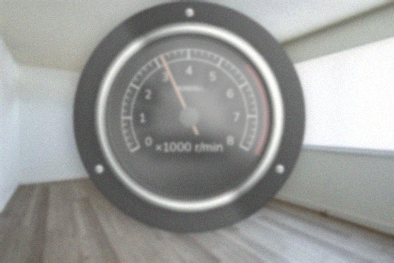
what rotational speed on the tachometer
3200 rpm
